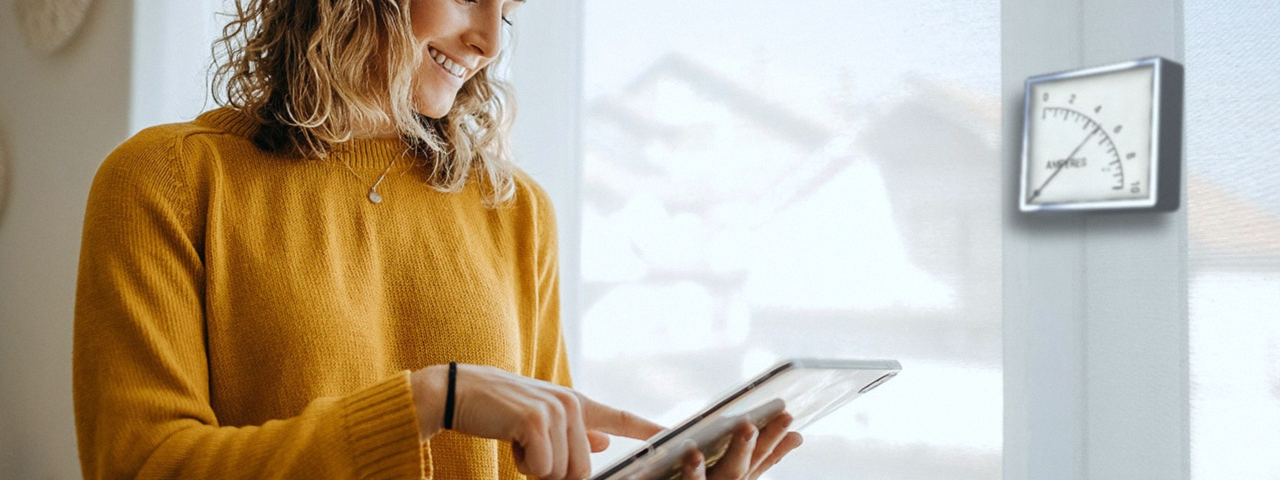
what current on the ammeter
5 A
